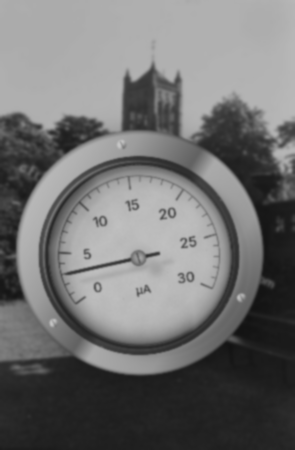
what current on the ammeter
3 µA
